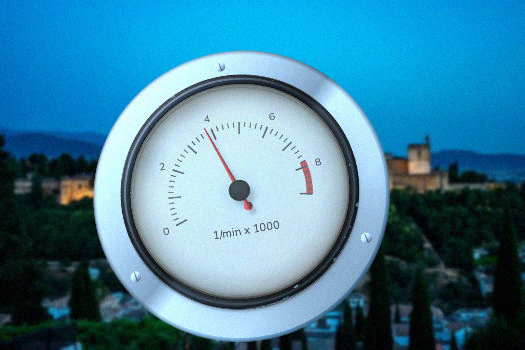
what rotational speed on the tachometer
3800 rpm
